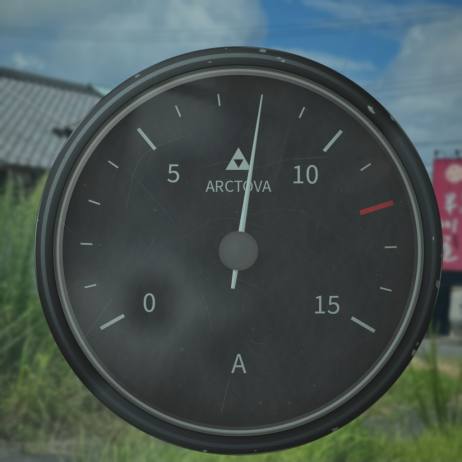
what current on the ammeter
8 A
